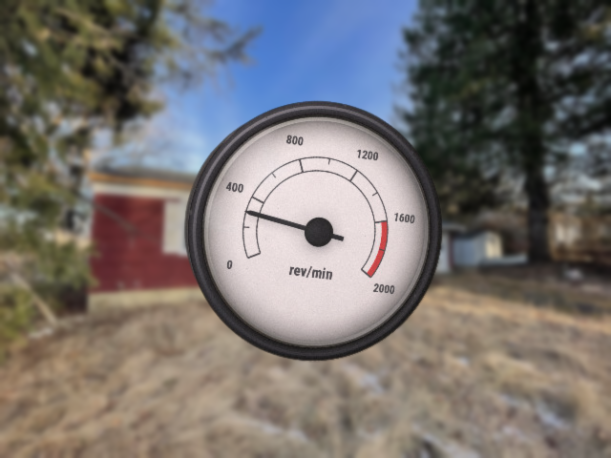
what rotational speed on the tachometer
300 rpm
